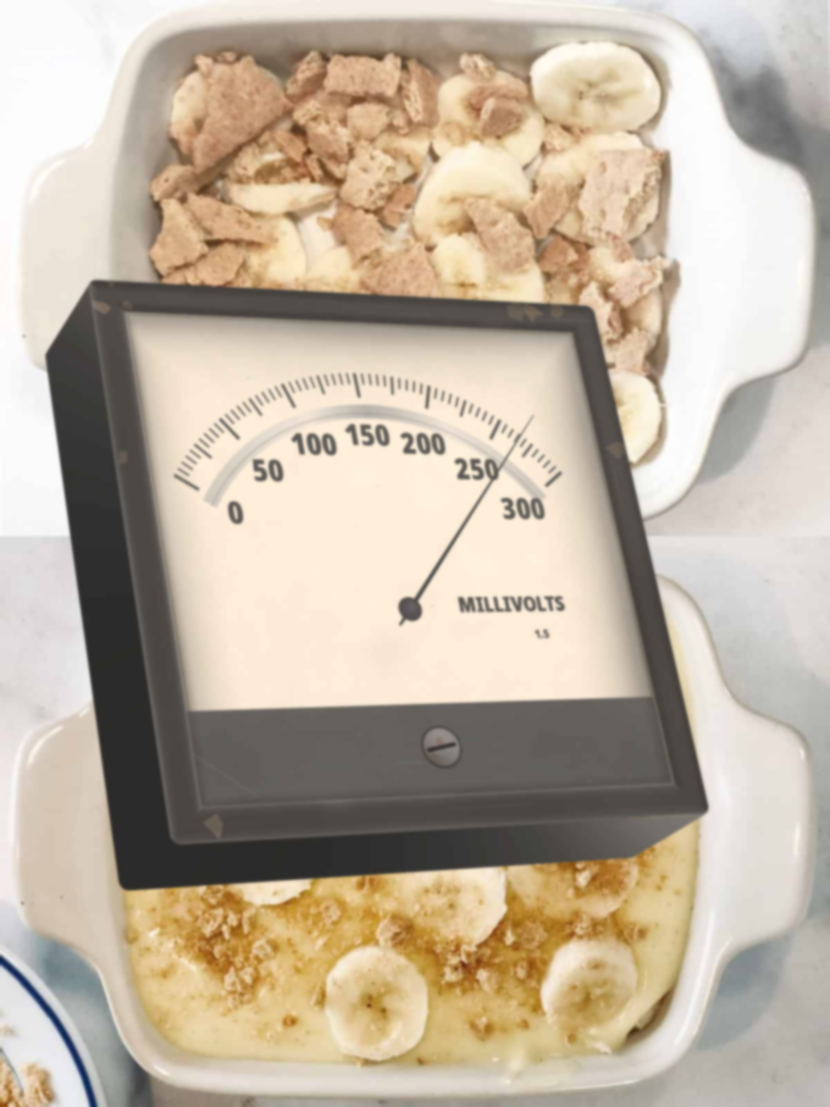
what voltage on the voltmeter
265 mV
